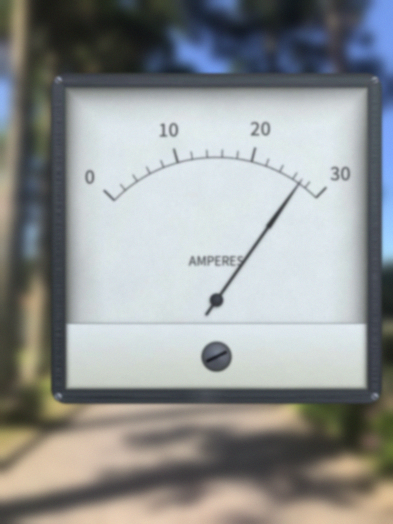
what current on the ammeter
27 A
